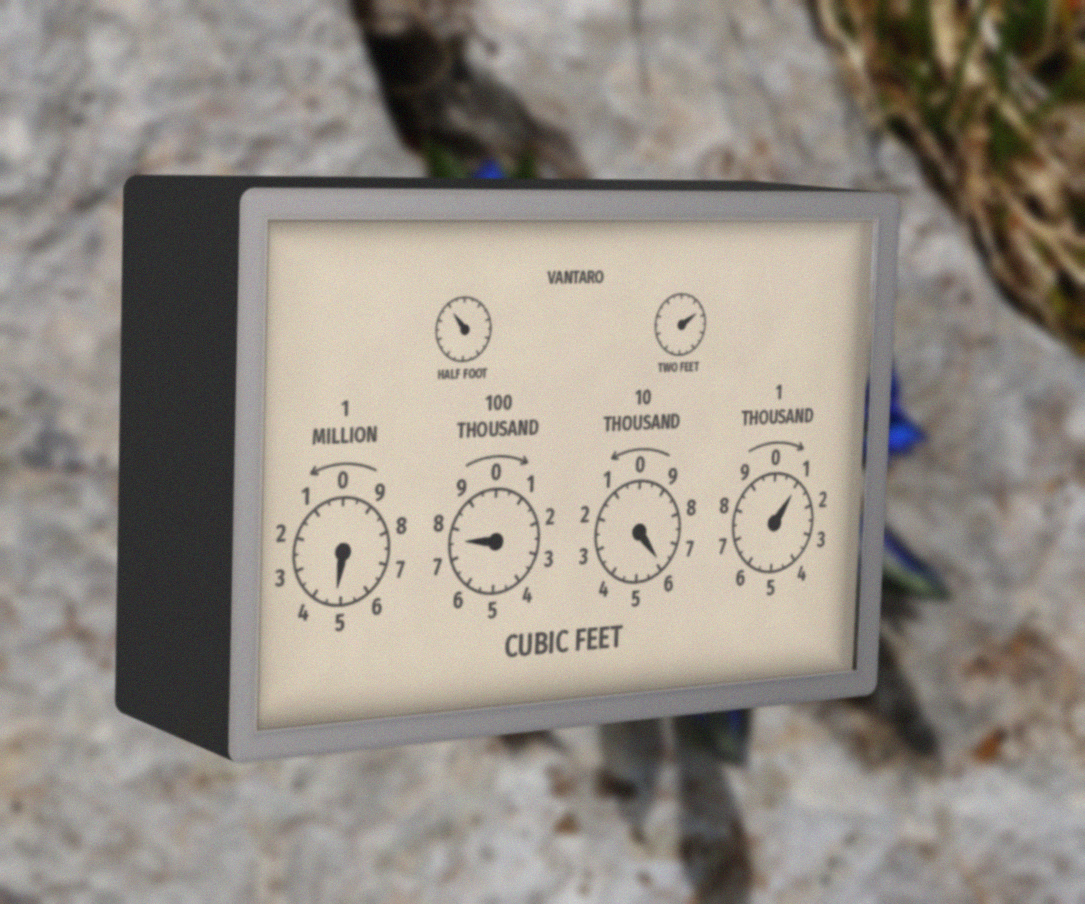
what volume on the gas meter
476100 ft³
